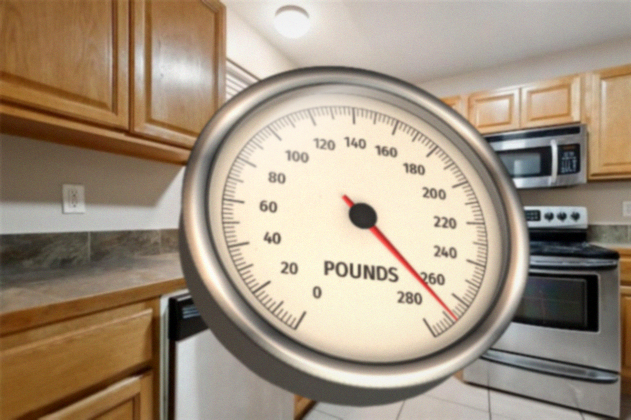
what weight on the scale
270 lb
